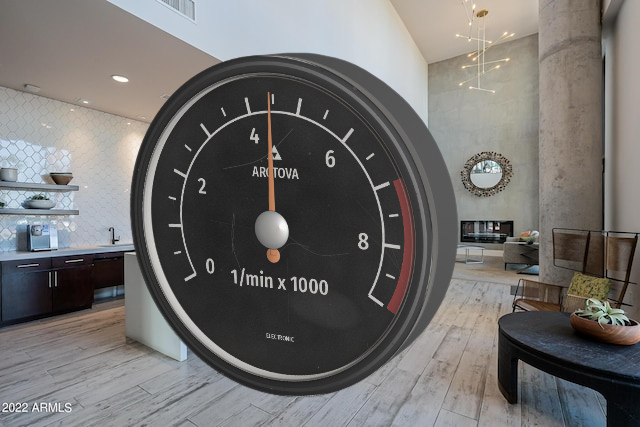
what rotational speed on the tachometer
4500 rpm
